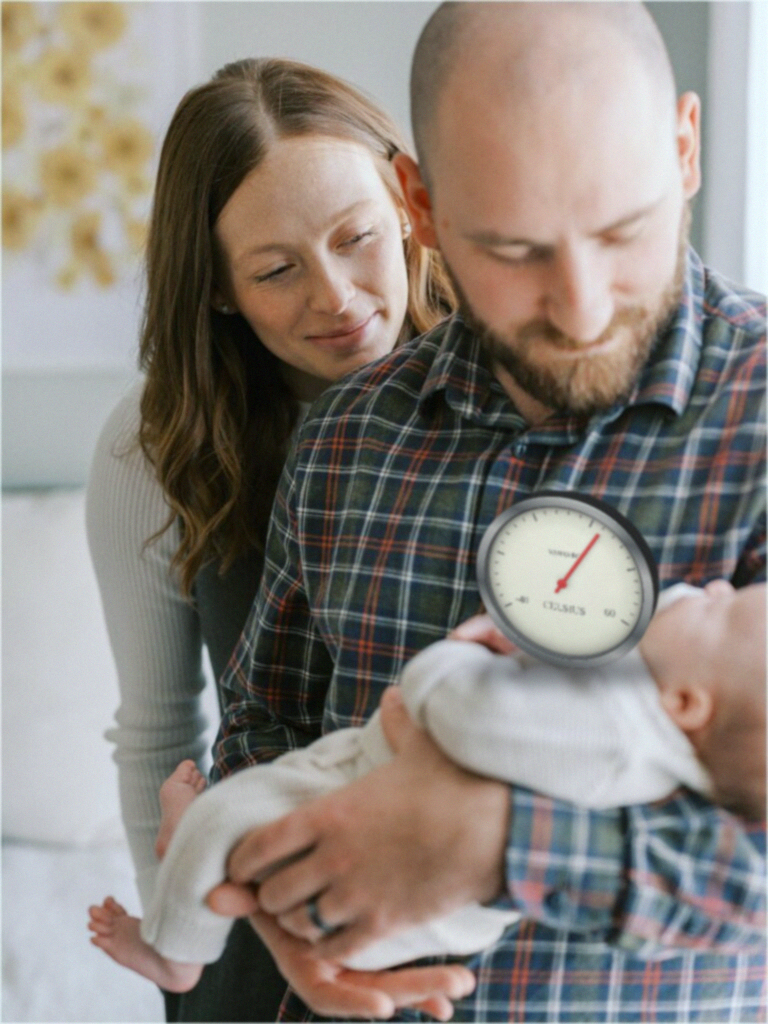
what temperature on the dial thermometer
24 °C
